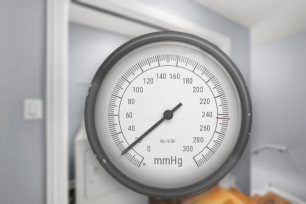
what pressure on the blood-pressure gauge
20 mmHg
